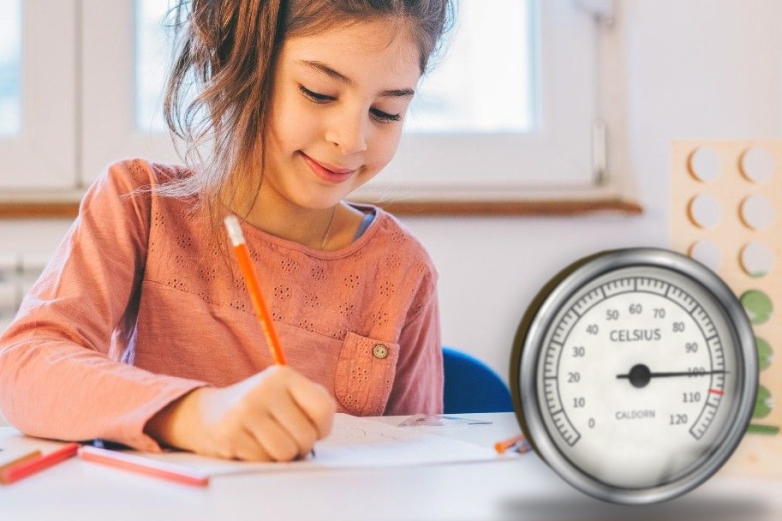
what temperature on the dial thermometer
100 °C
